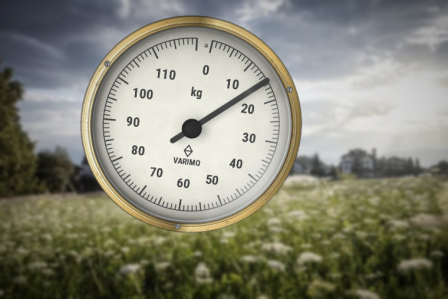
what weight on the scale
15 kg
